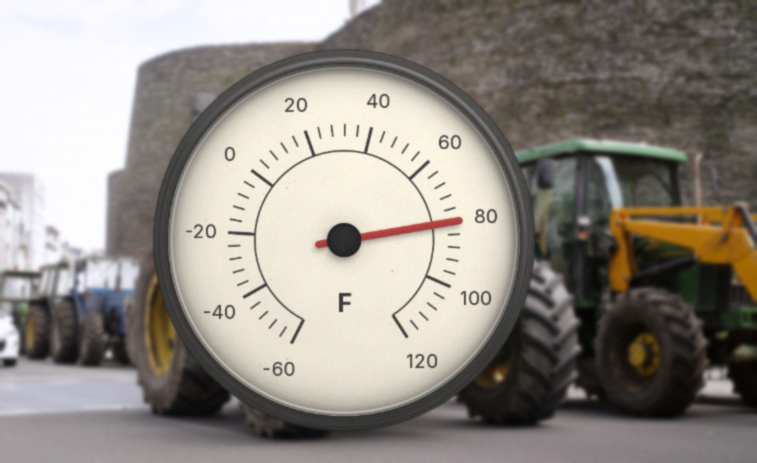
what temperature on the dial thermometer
80 °F
